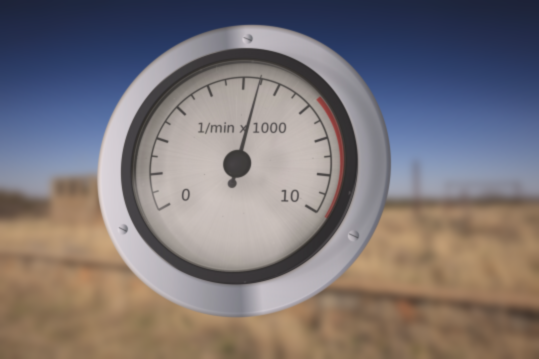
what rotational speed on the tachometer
5500 rpm
